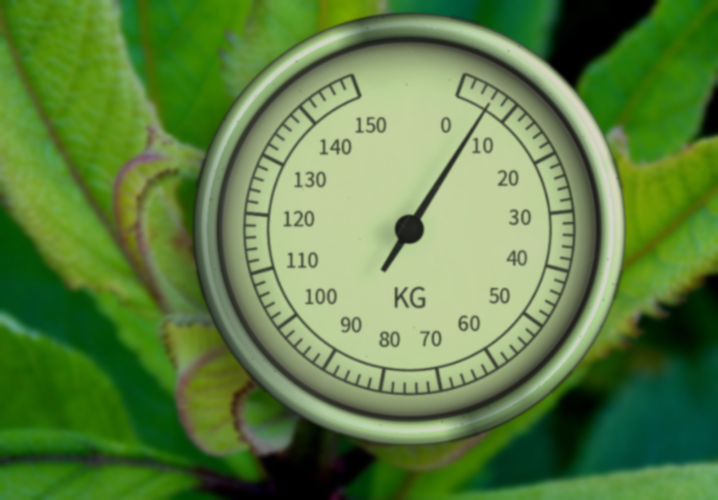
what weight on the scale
6 kg
